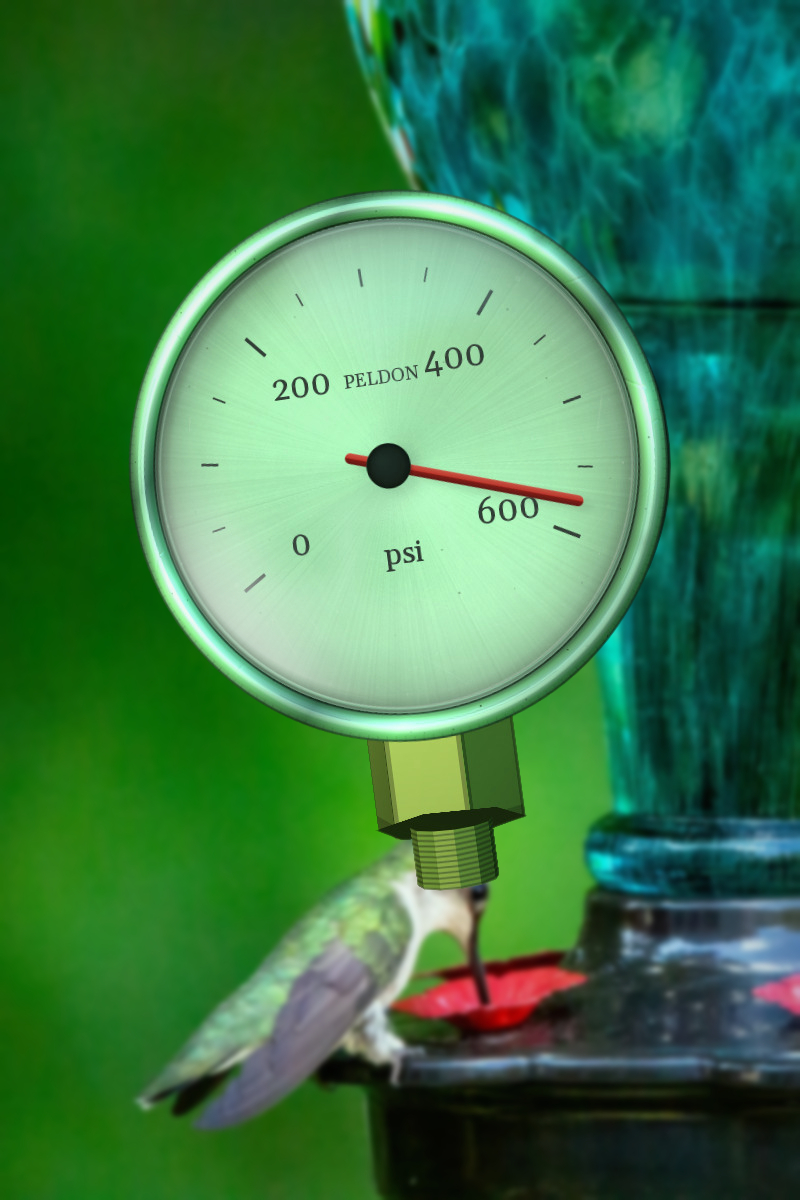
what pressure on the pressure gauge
575 psi
